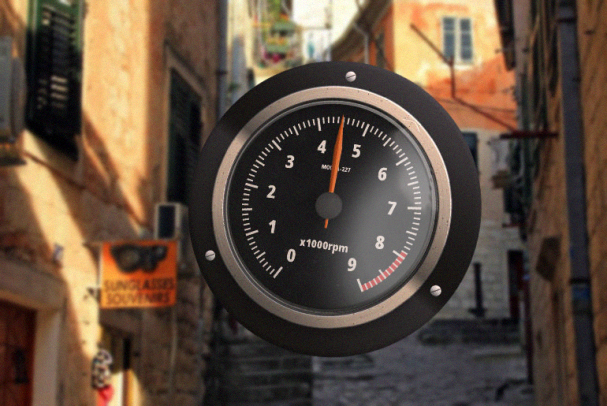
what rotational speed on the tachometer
4500 rpm
